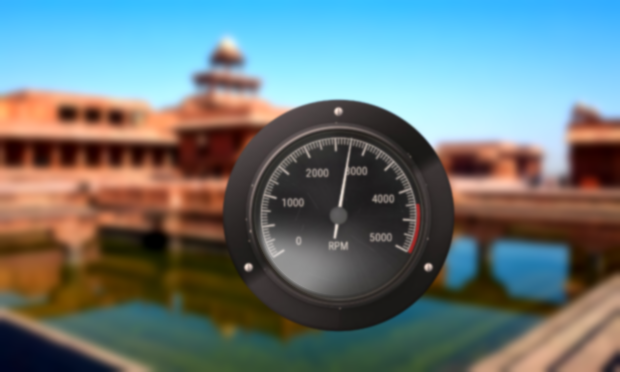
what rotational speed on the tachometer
2750 rpm
